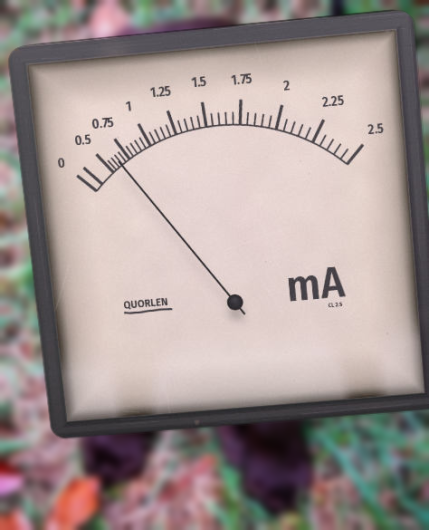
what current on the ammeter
0.65 mA
